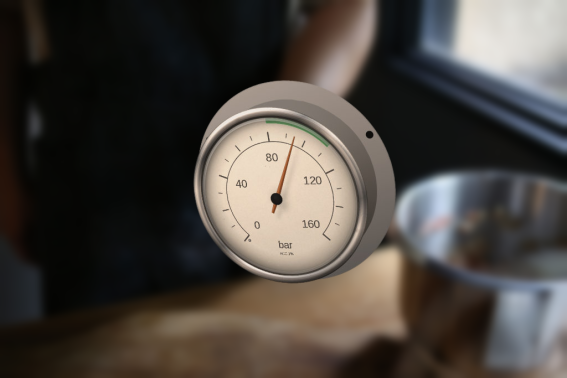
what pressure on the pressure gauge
95 bar
